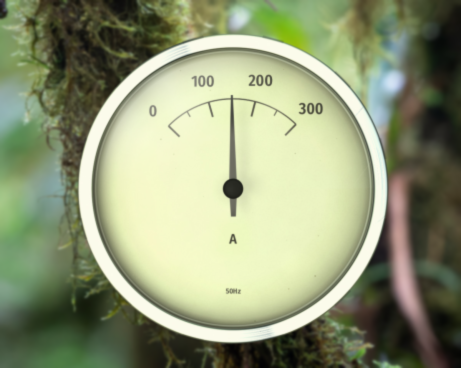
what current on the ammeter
150 A
